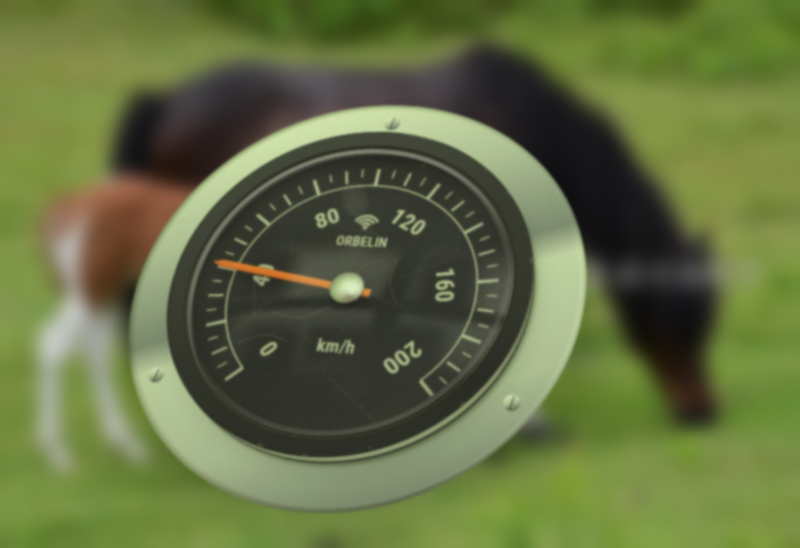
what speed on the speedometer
40 km/h
